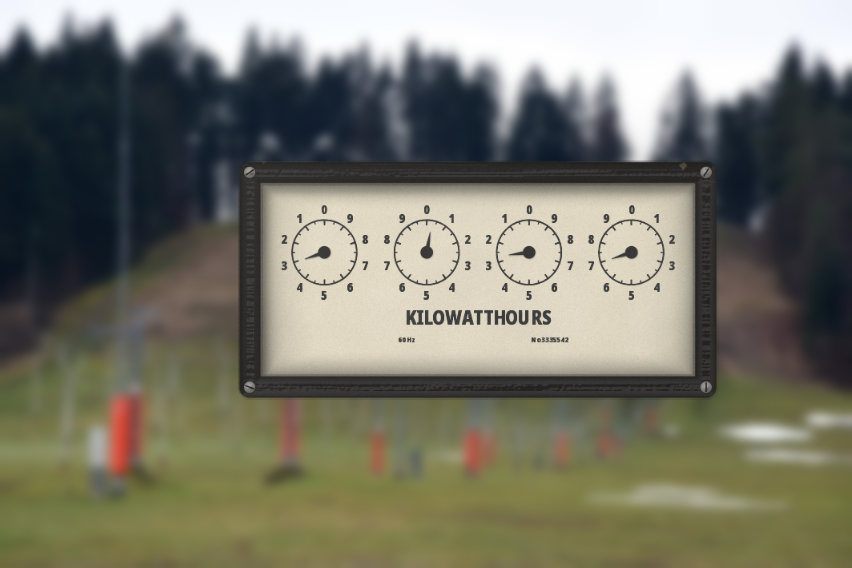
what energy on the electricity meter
3027 kWh
